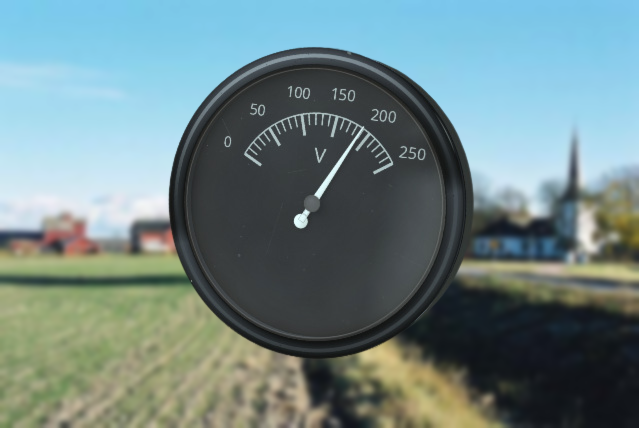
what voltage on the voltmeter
190 V
